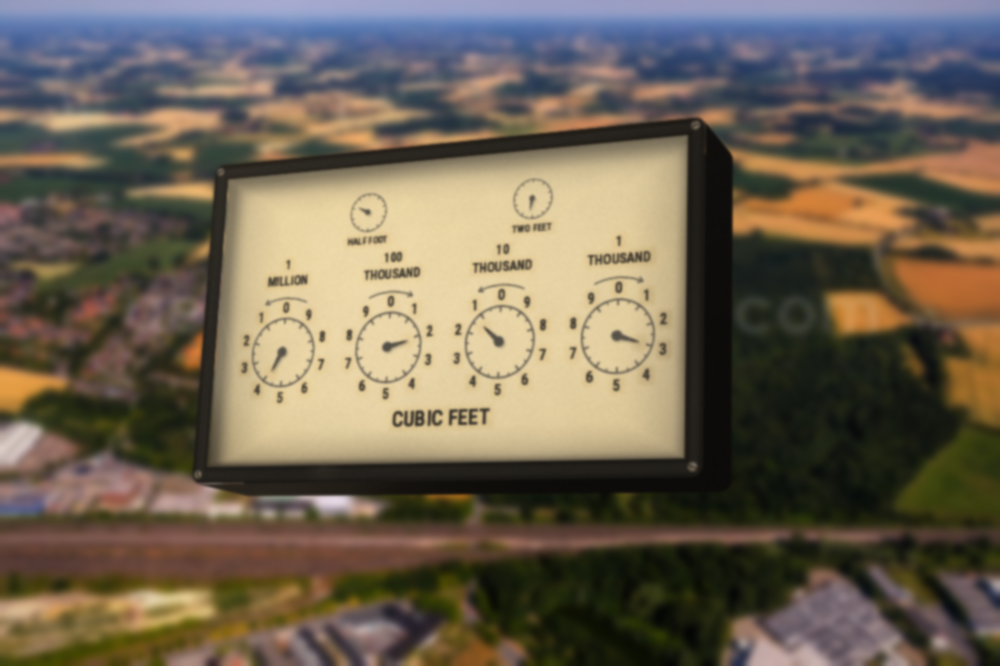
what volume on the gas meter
421300 ft³
